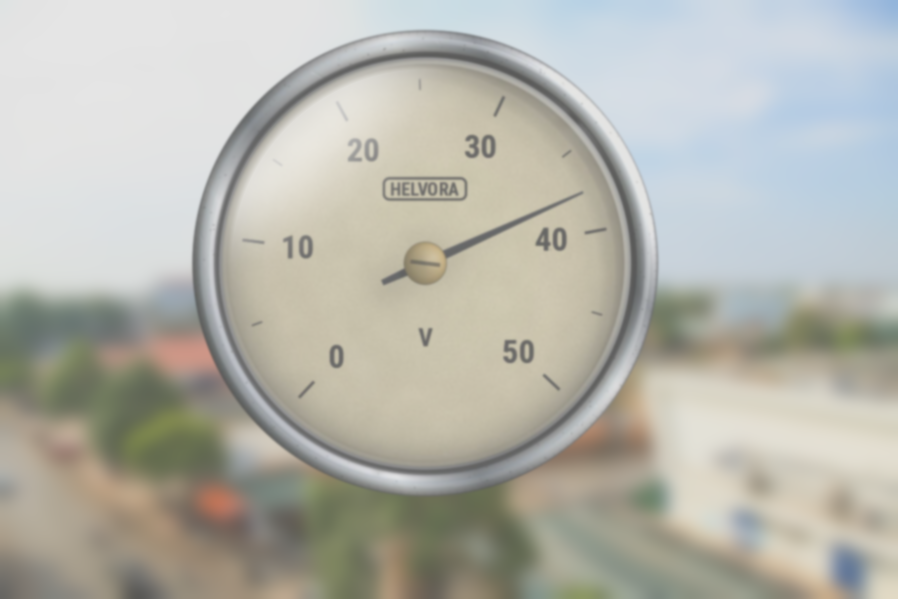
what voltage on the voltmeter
37.5 V
